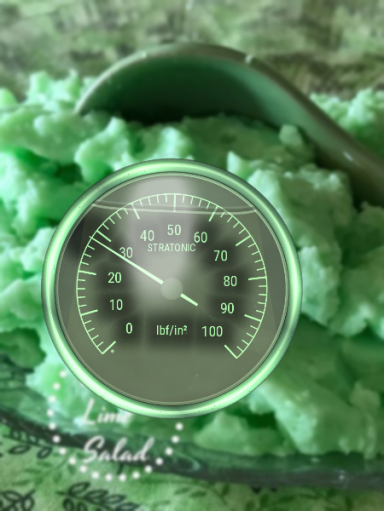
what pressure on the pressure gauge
28 psi
